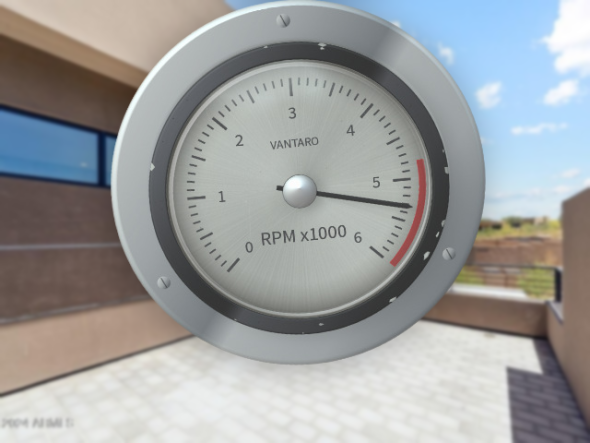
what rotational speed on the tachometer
5300 rpm
